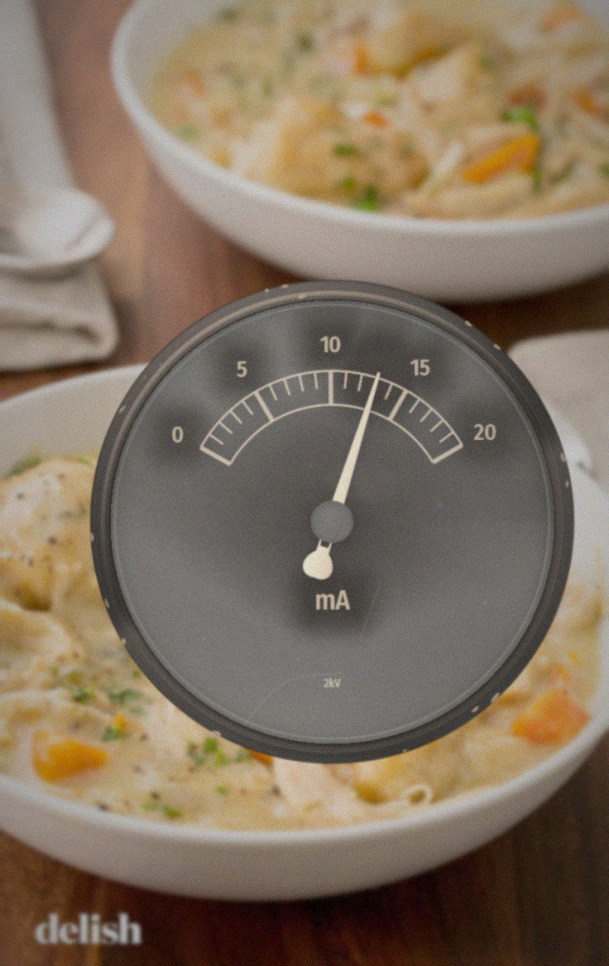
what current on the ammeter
13 mA
